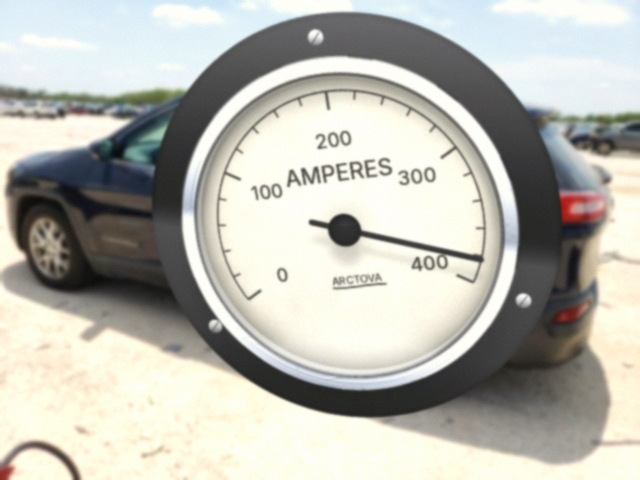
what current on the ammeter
380 A
